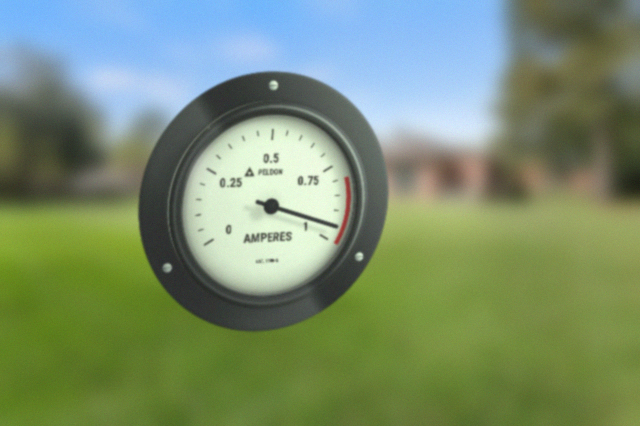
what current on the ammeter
0.95 A
